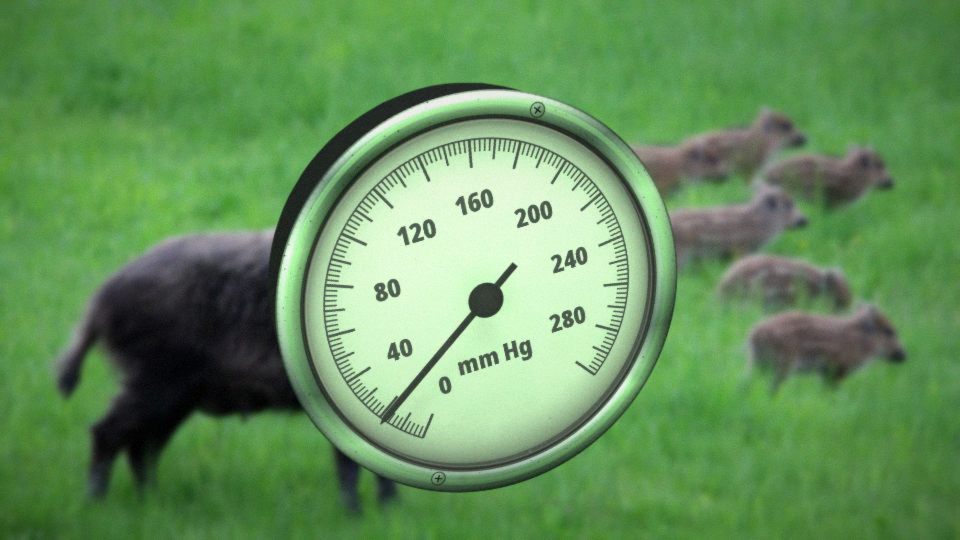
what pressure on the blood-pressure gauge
20 mmHg
